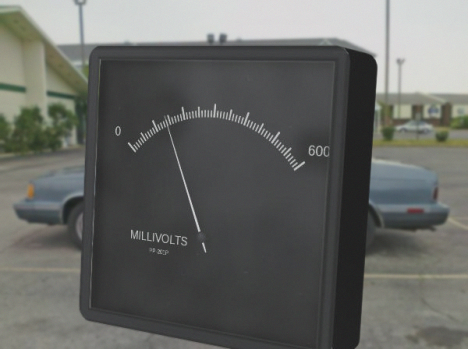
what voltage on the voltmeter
150 mV
